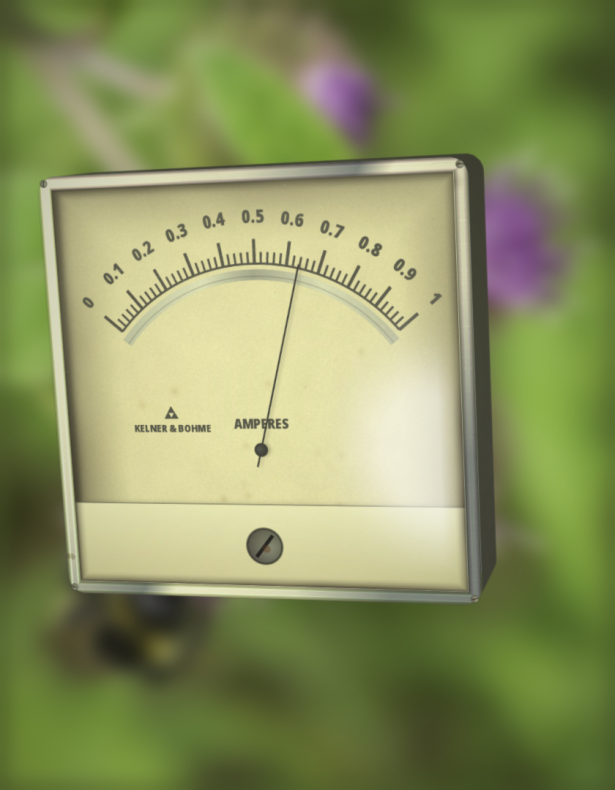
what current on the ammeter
0.64 A
